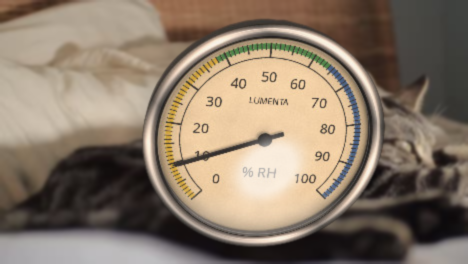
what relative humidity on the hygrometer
10 %
